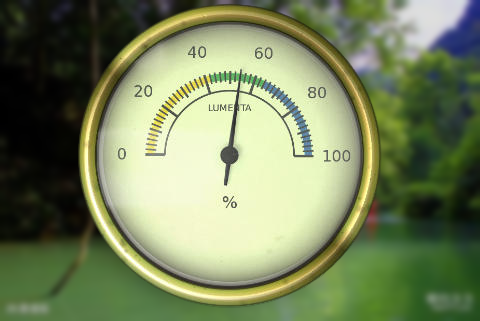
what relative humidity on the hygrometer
54 %
